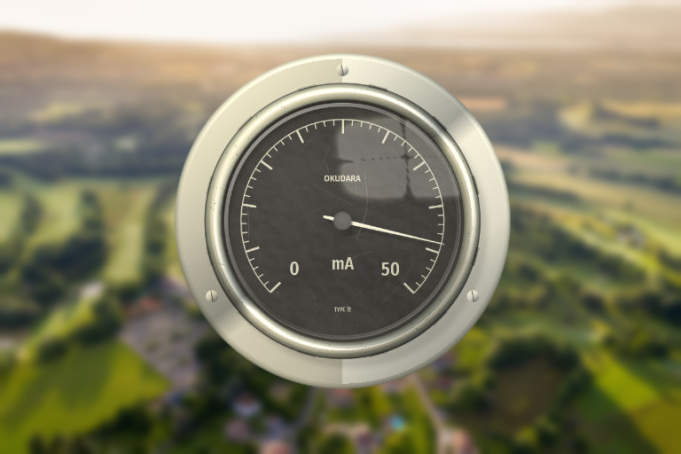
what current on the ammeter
44 mA
